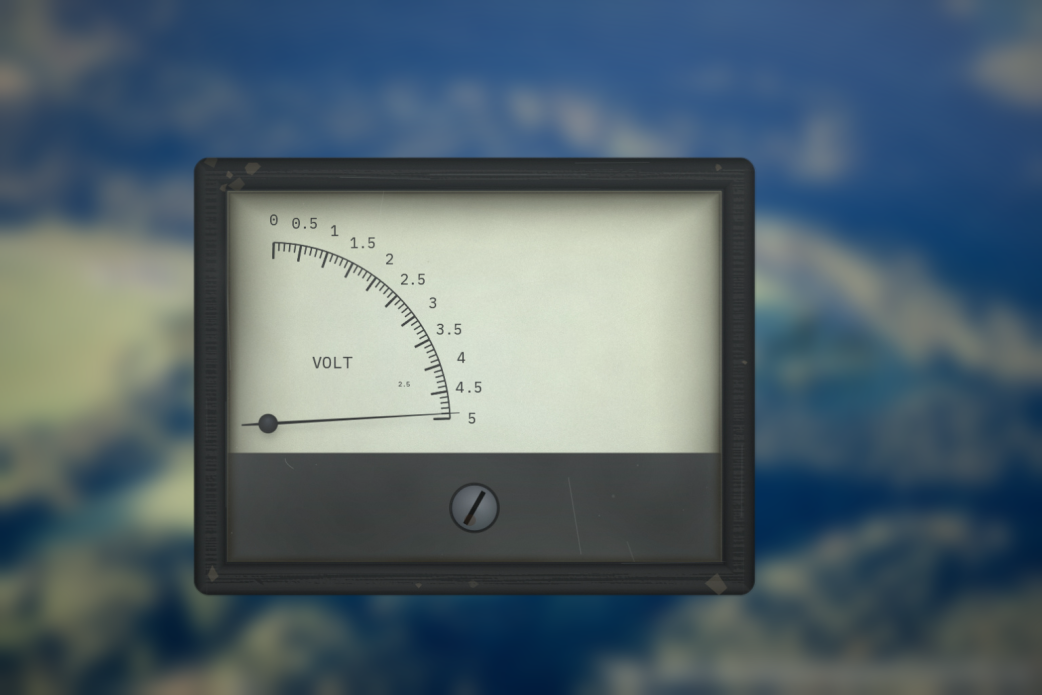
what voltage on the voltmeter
4.9 V
